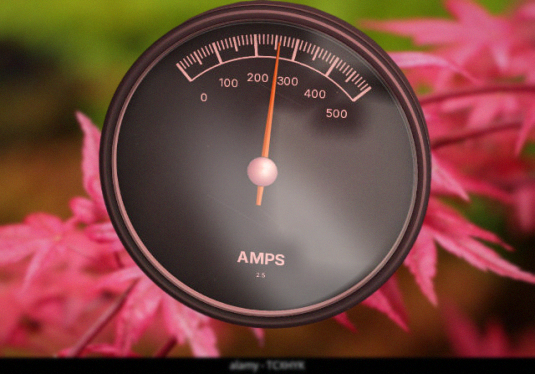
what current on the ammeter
260 A
